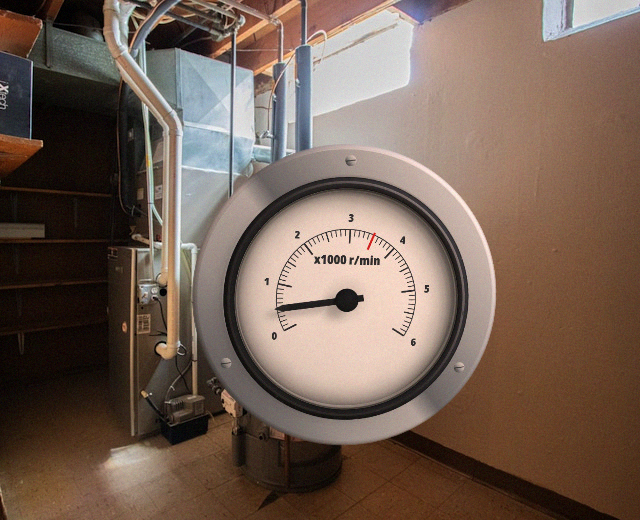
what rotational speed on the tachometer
500 rpm
